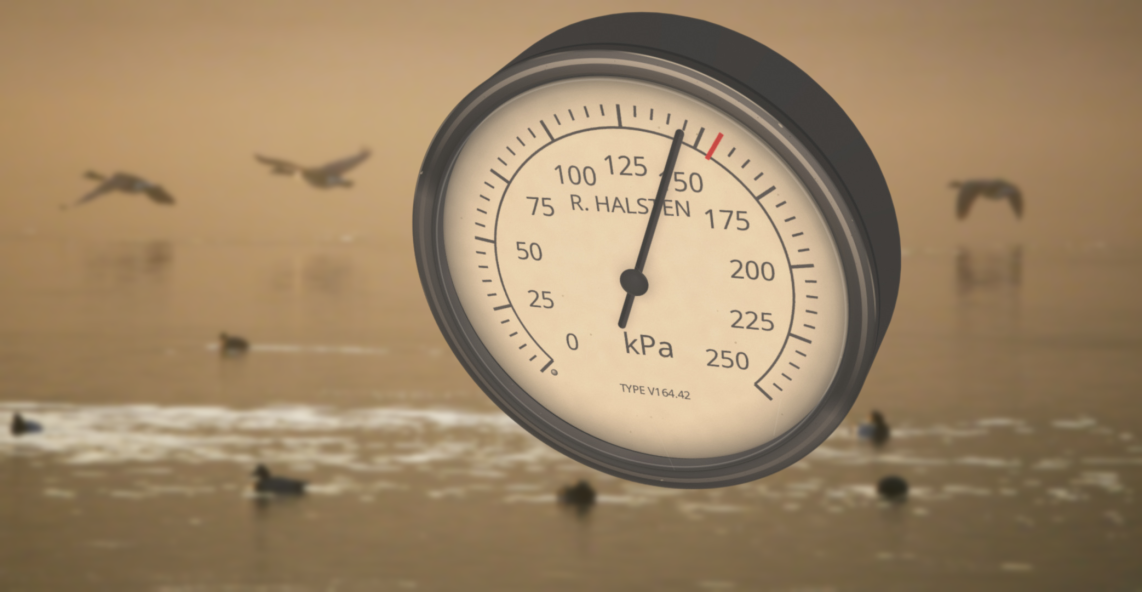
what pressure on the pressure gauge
145 kPa
